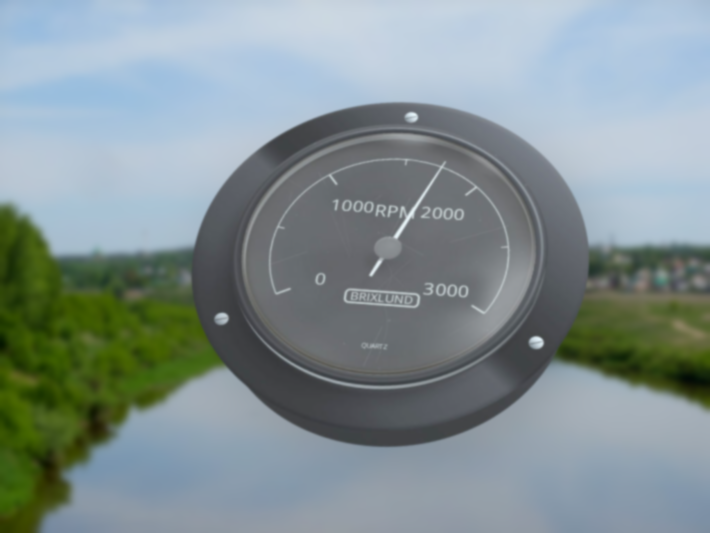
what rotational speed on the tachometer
1750 rpm
